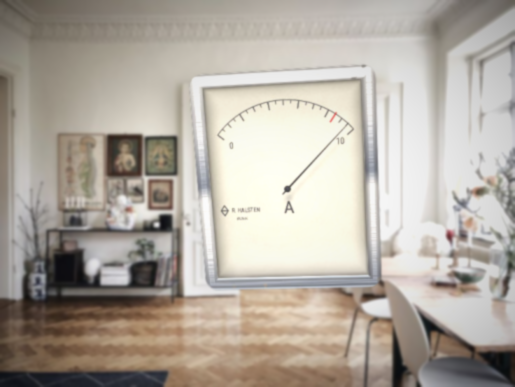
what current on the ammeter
9.5 A
